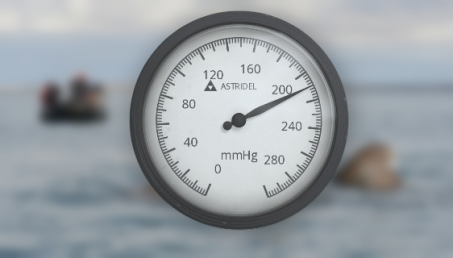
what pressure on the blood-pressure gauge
210 mmHg
